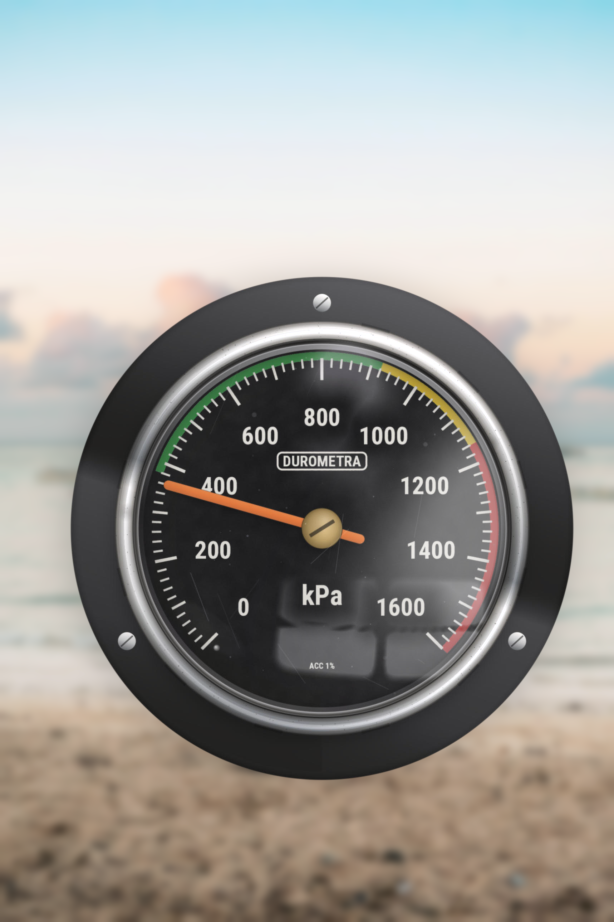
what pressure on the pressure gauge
360 kPa
